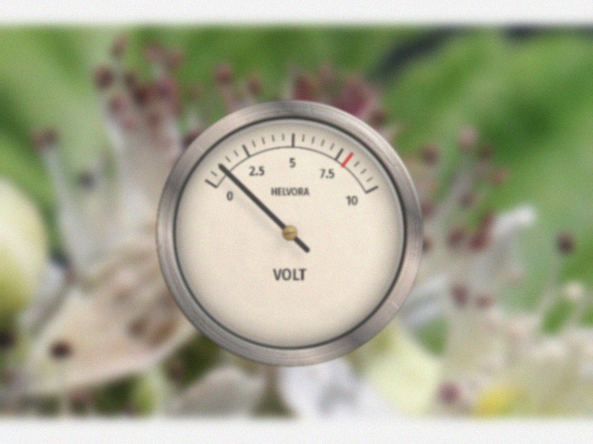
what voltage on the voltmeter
1 V
